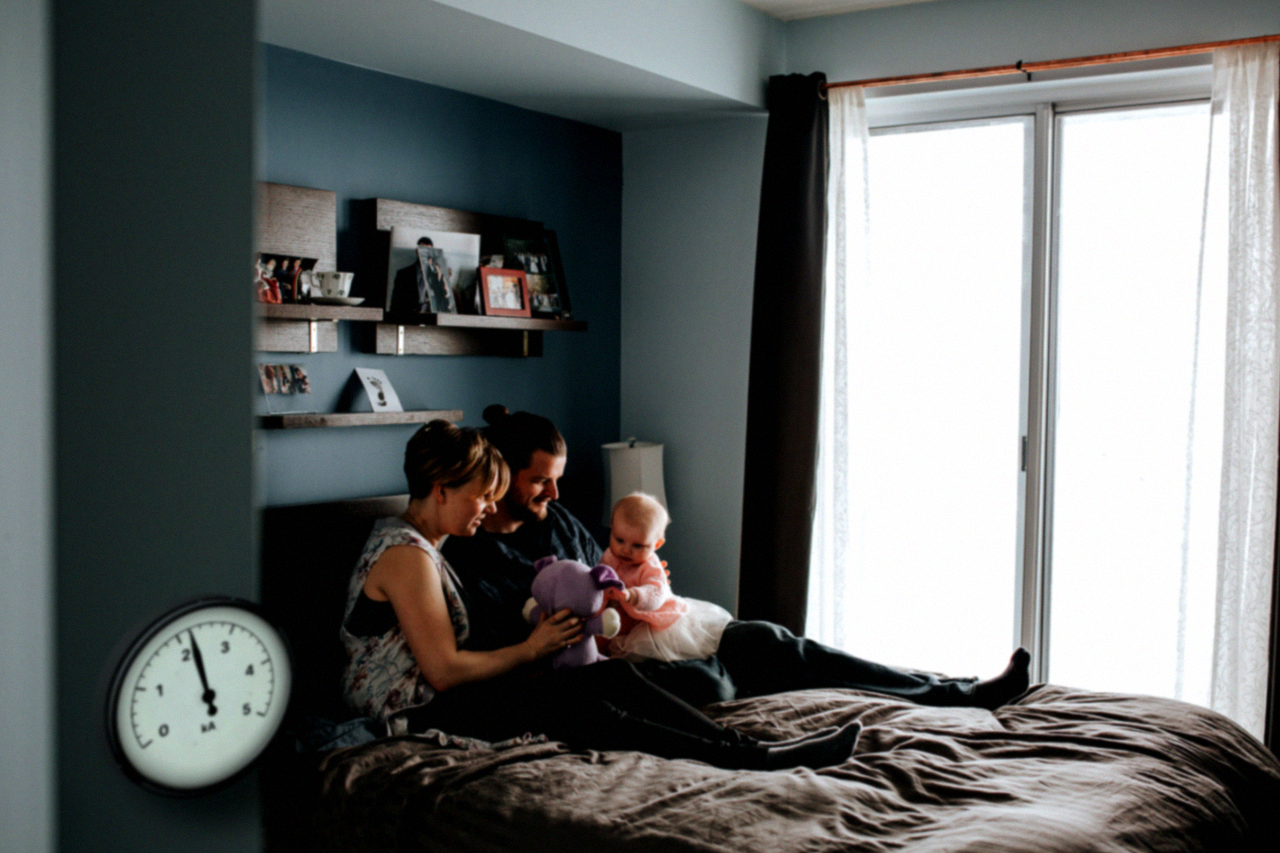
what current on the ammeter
2.2 kA
